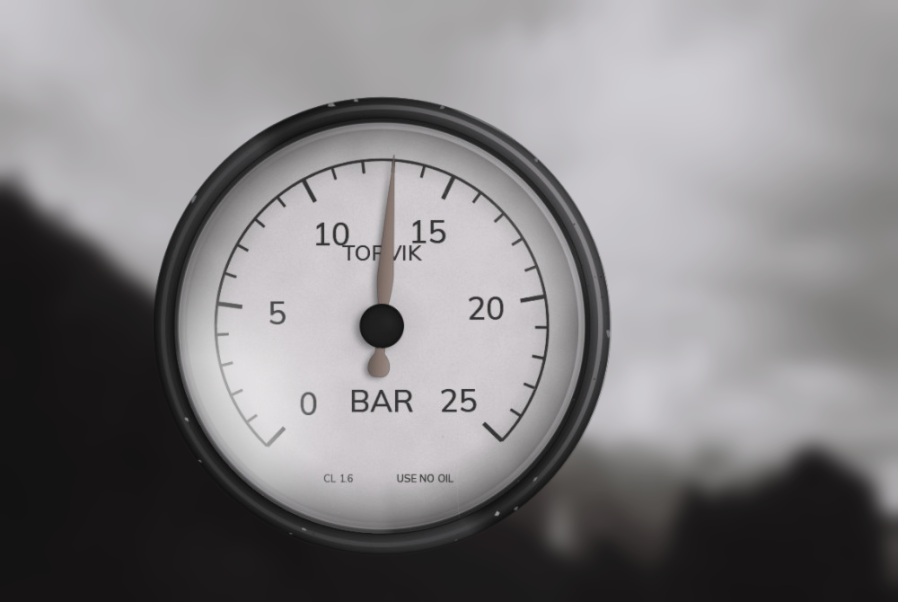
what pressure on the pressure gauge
13 bar
